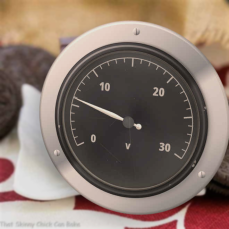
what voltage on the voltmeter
6 V
